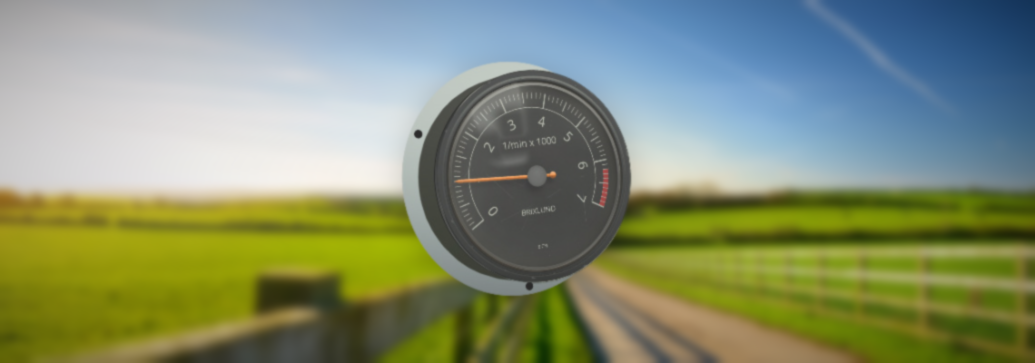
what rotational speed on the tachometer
1000 rpm
